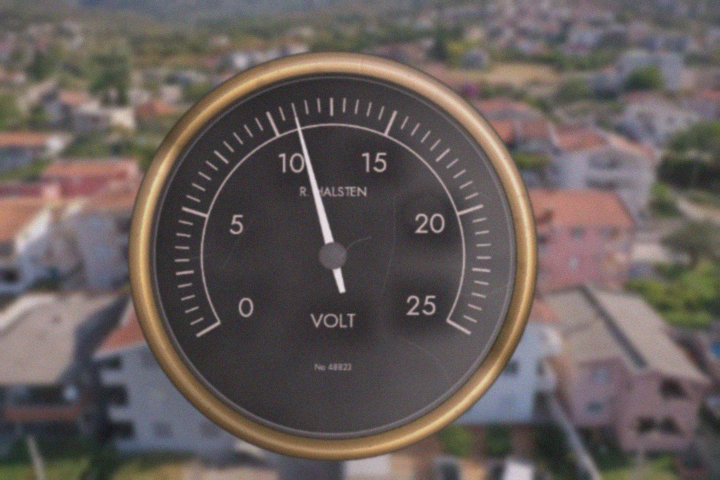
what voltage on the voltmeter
11 V
